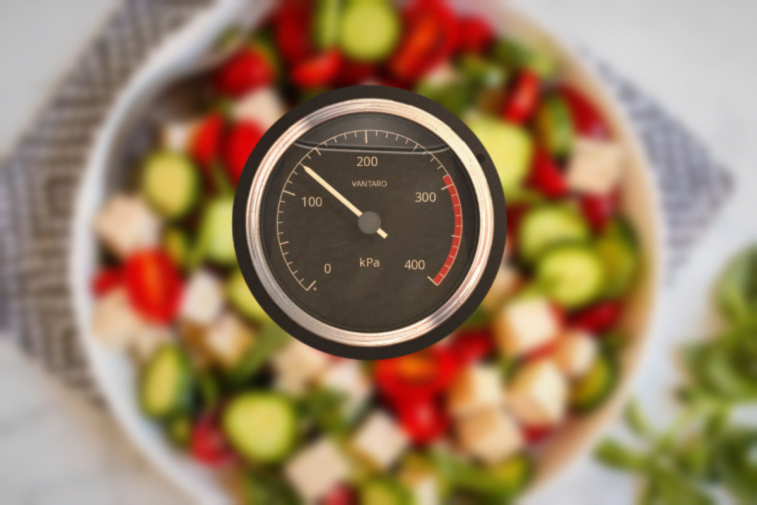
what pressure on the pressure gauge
130 kPa
